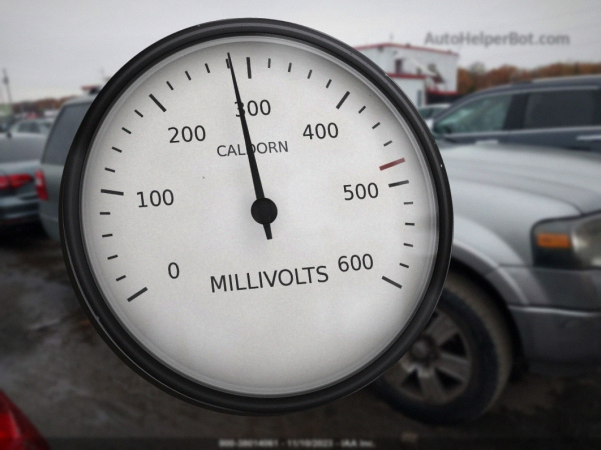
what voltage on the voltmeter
280 mV
